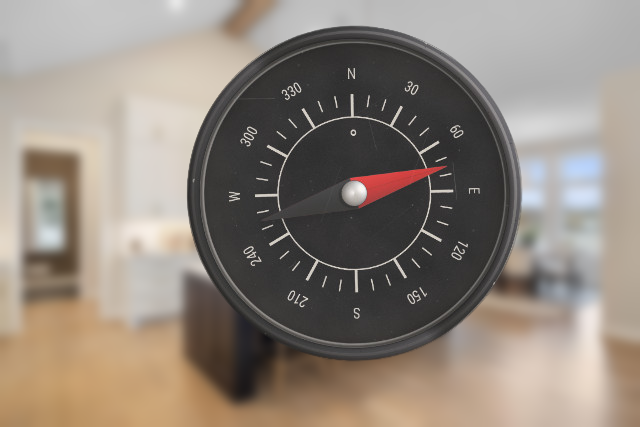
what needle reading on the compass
75 °
